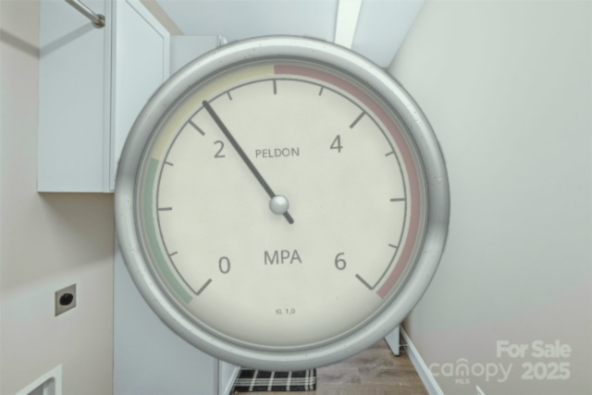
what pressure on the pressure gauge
2.25 MPa
